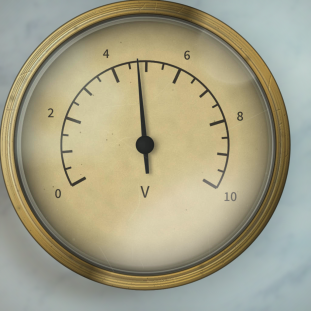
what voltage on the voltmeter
4.75 V
